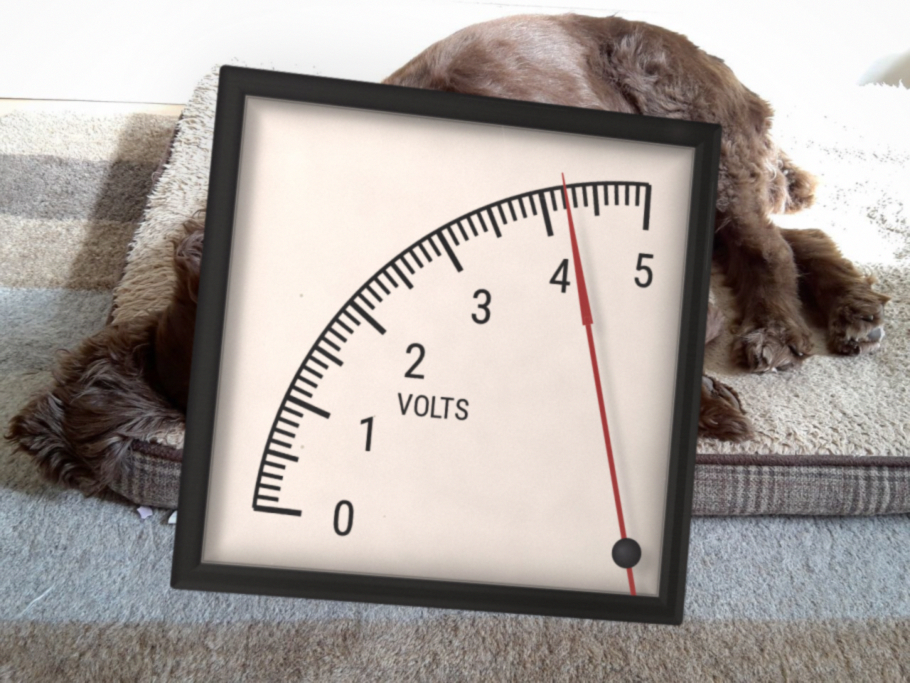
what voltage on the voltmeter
4.2 V
